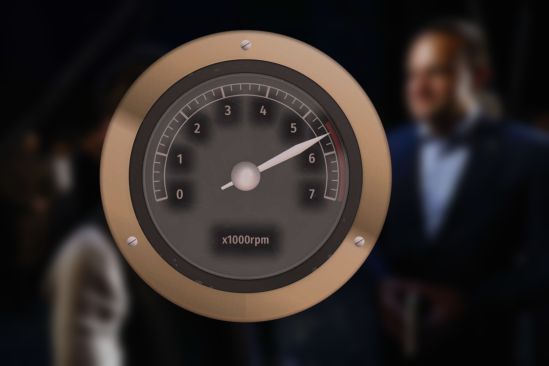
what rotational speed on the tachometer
5600 rpm
